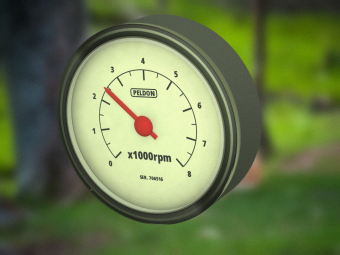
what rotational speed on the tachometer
2500 rpm
